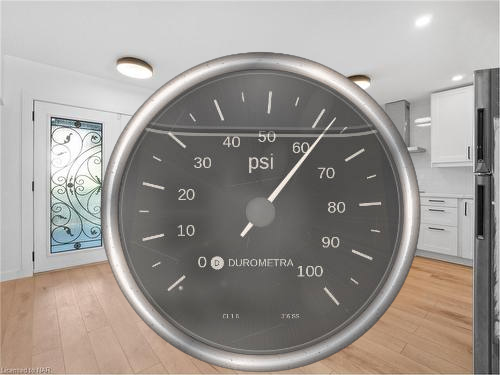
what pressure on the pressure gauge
62.5 psi
